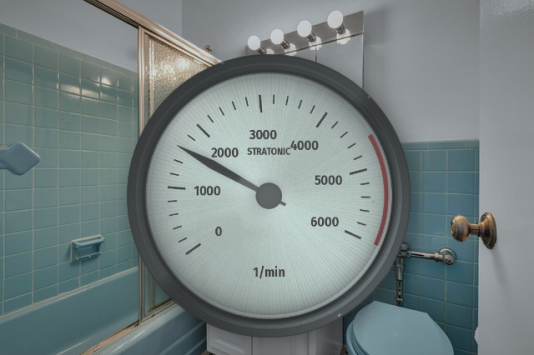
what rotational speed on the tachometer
1600 rpm
